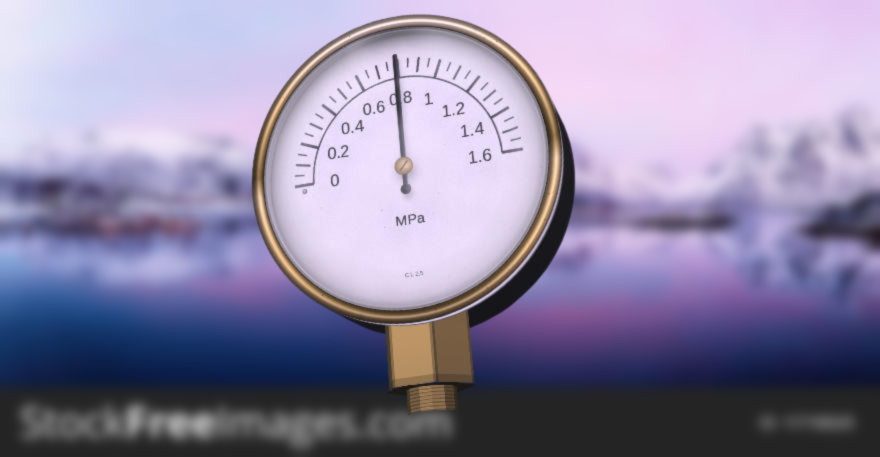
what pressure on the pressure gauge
0.8 MPa
